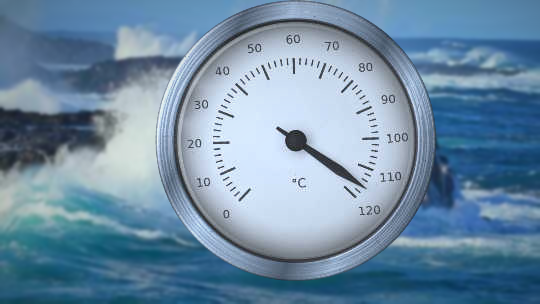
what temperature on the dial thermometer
116 °C
